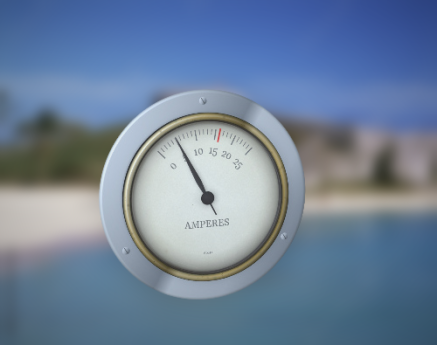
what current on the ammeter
5 A
